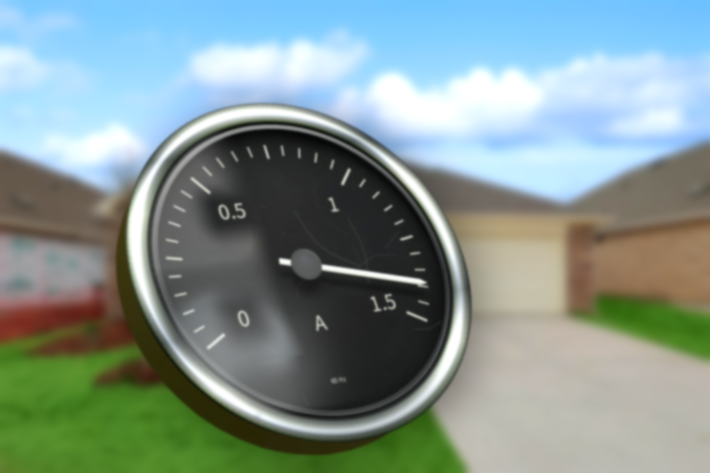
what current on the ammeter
1.4 A
